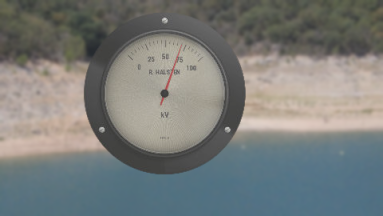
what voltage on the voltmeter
70 kV
